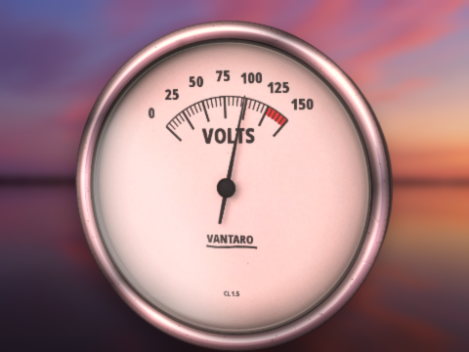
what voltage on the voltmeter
100 V
